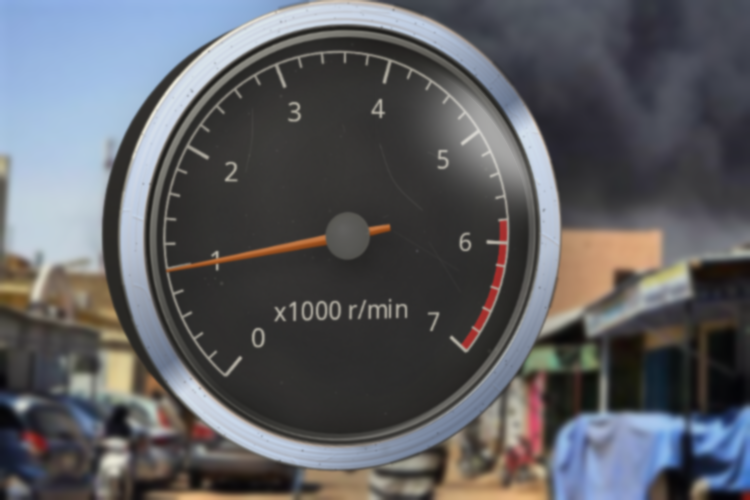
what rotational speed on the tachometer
1000 rpm
